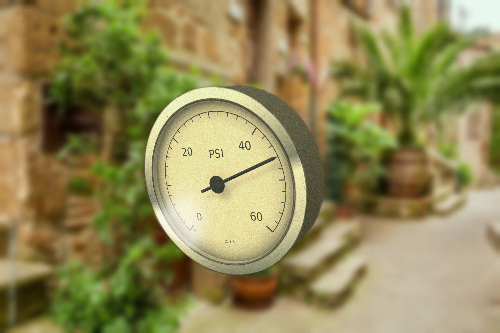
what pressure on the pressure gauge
46 psi
